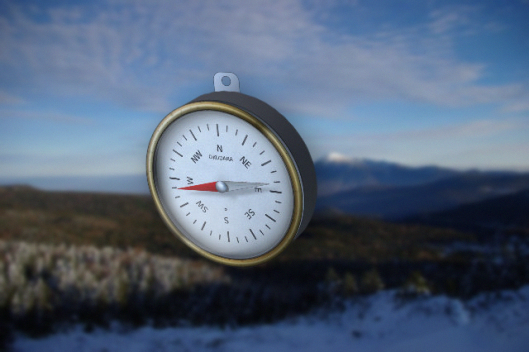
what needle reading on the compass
260 °
